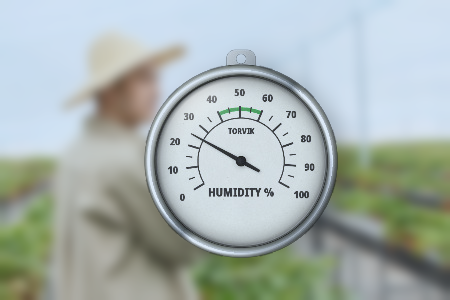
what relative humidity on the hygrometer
25 %
